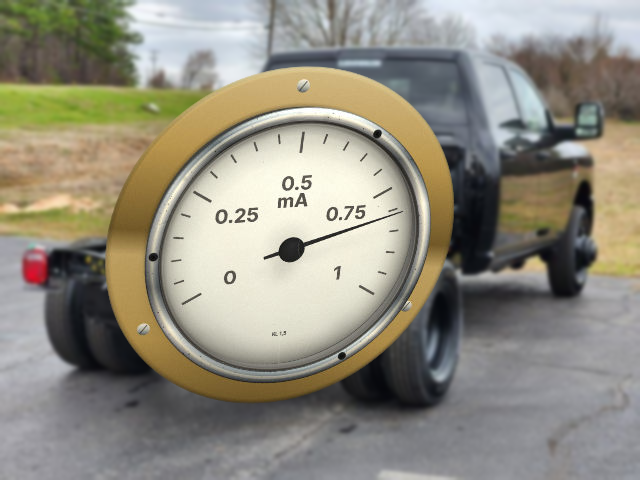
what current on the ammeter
0.8 mA
